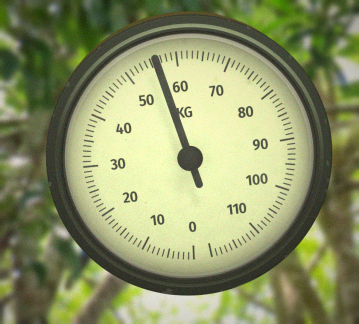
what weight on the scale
56 kg
